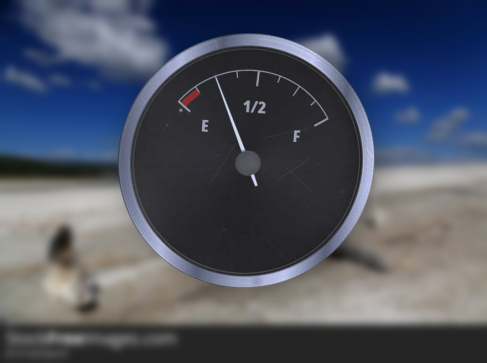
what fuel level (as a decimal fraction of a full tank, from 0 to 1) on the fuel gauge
0.25
